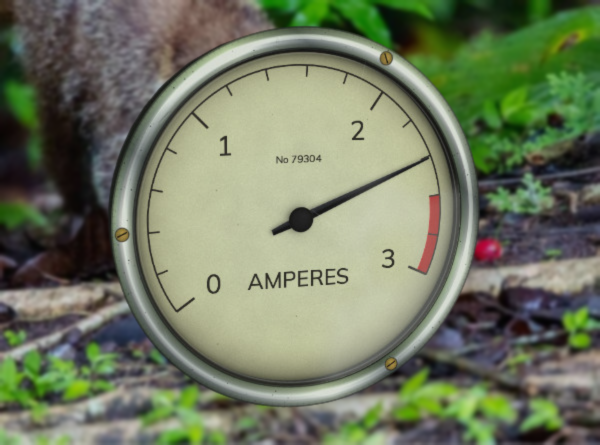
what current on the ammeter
2.4 A
